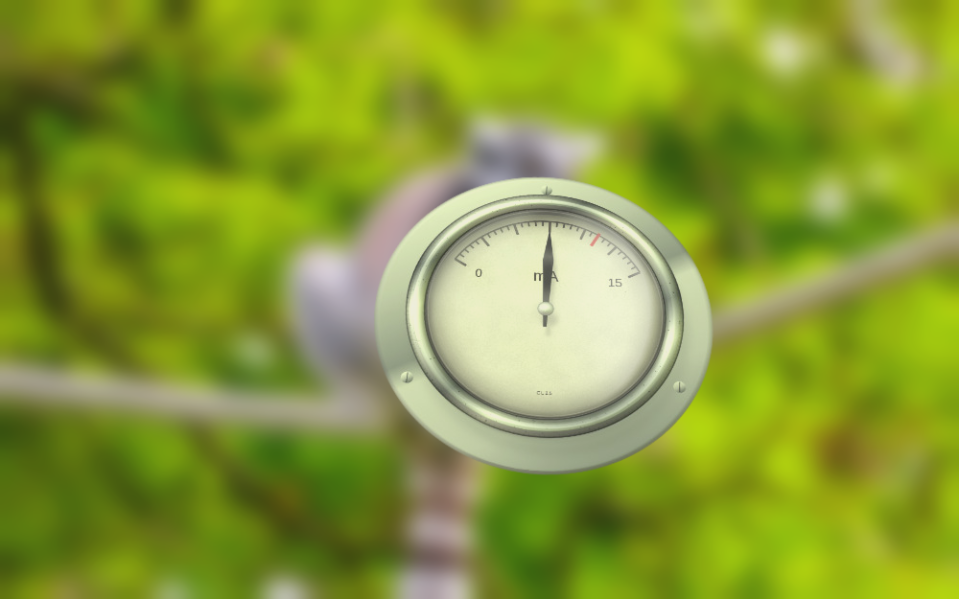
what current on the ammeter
7.5 mA
